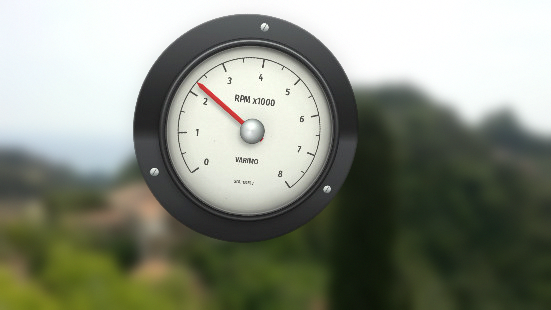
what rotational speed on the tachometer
2250 rpm
